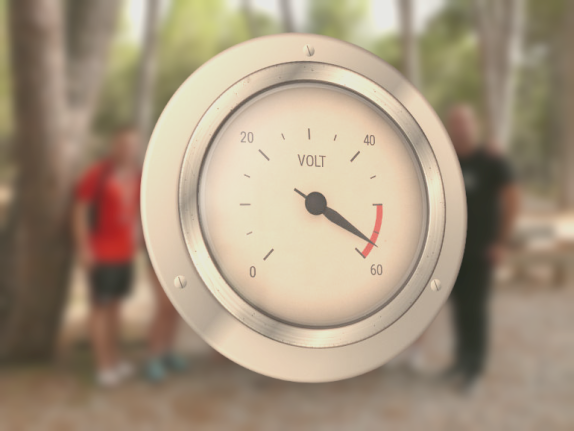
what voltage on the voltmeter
57.5 V
